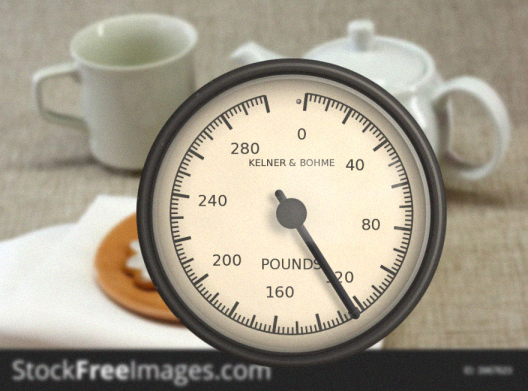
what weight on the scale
124 lb
